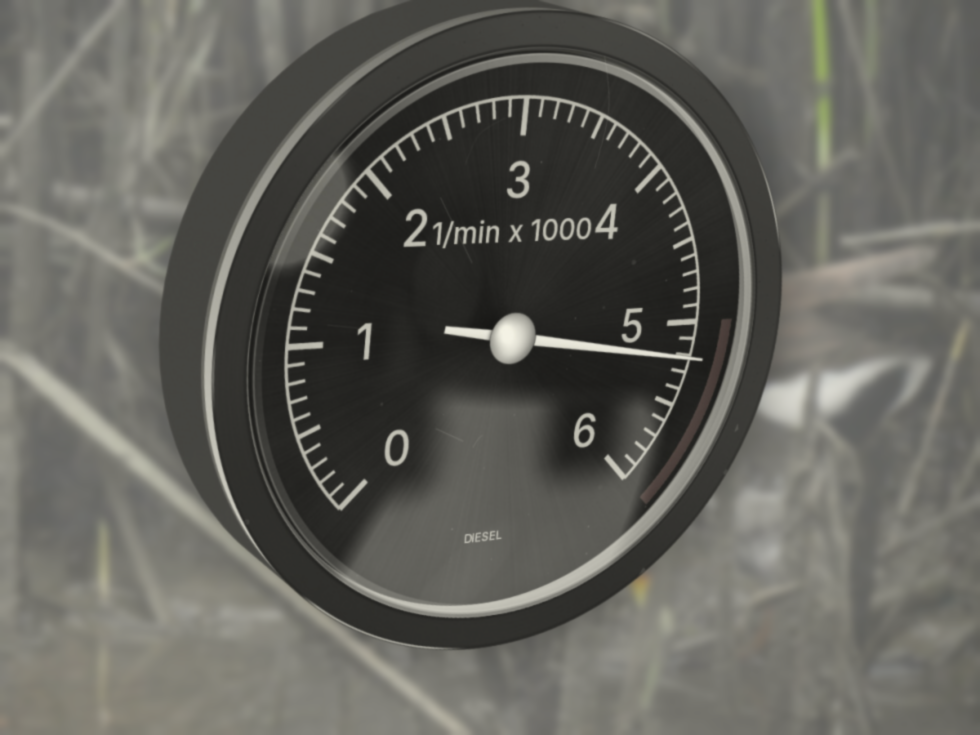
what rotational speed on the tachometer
5200 rpm
